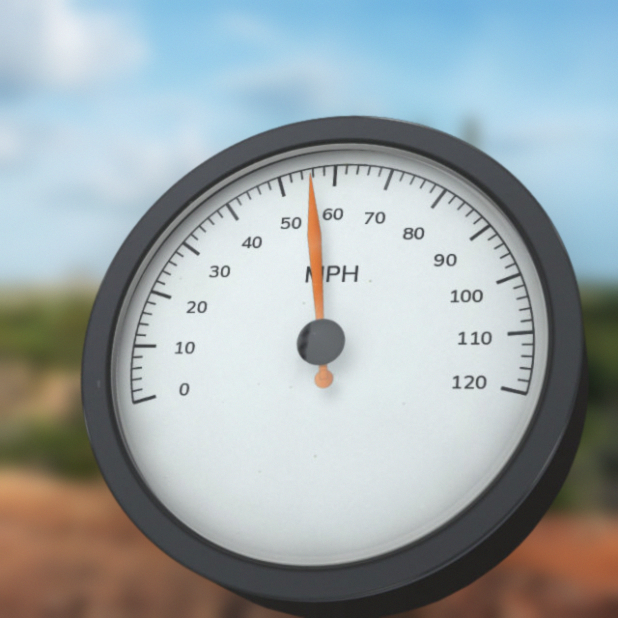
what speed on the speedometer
56 mph
